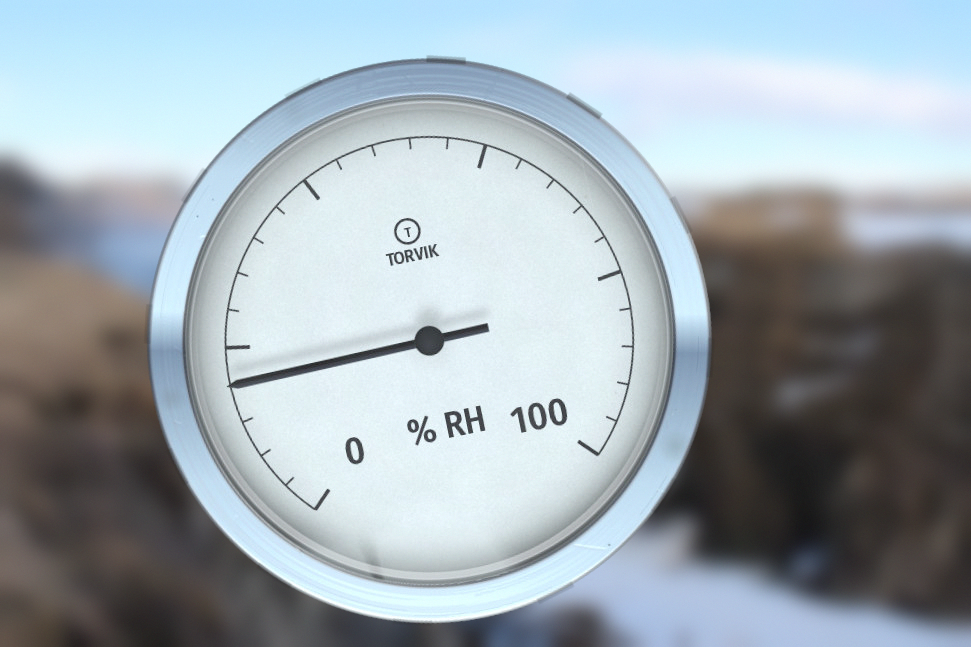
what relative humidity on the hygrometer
16 %
